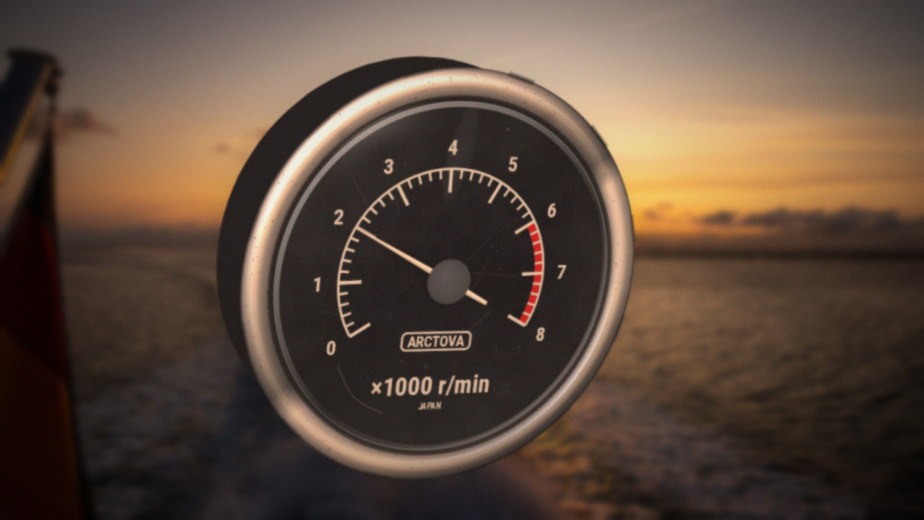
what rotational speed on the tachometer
2000 rpm
